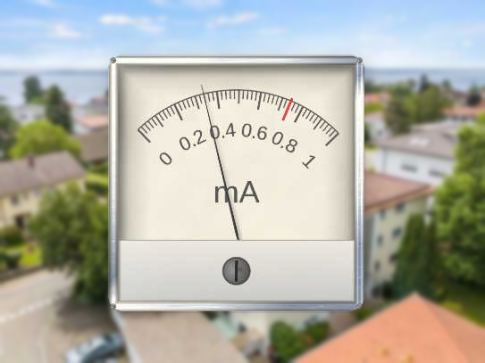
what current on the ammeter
0.34 mA
